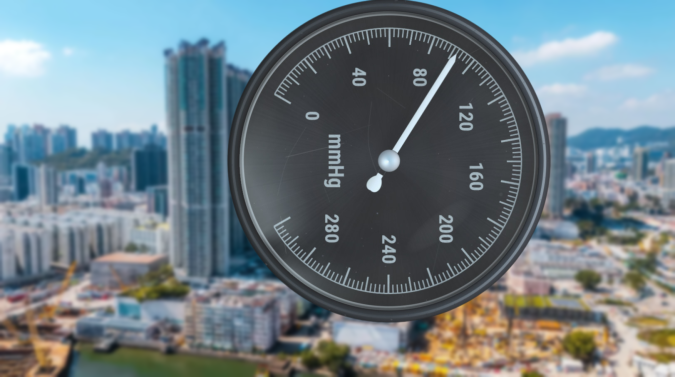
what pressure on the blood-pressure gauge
92 mmHg
